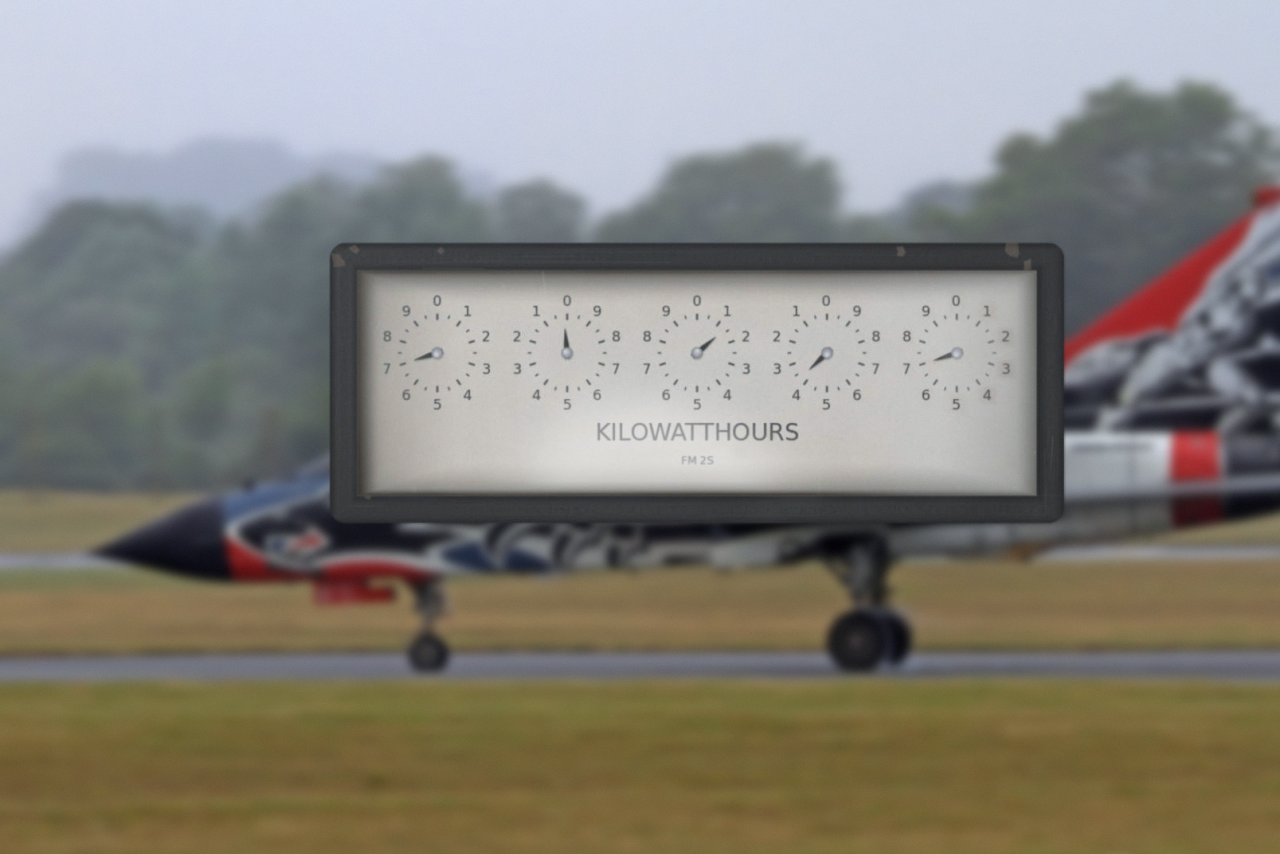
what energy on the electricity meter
70137 kWh
